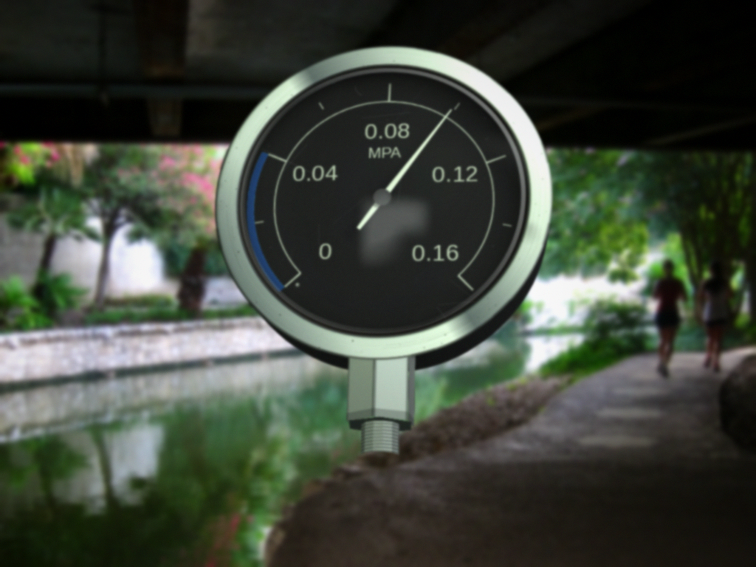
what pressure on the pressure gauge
0.1 MPa
